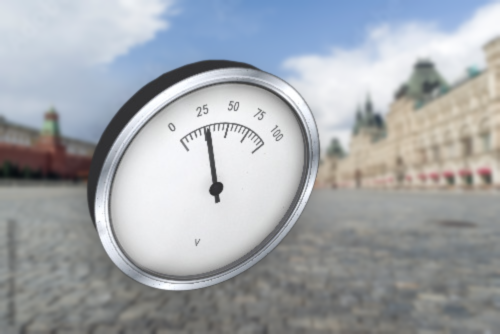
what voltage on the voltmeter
25 V
